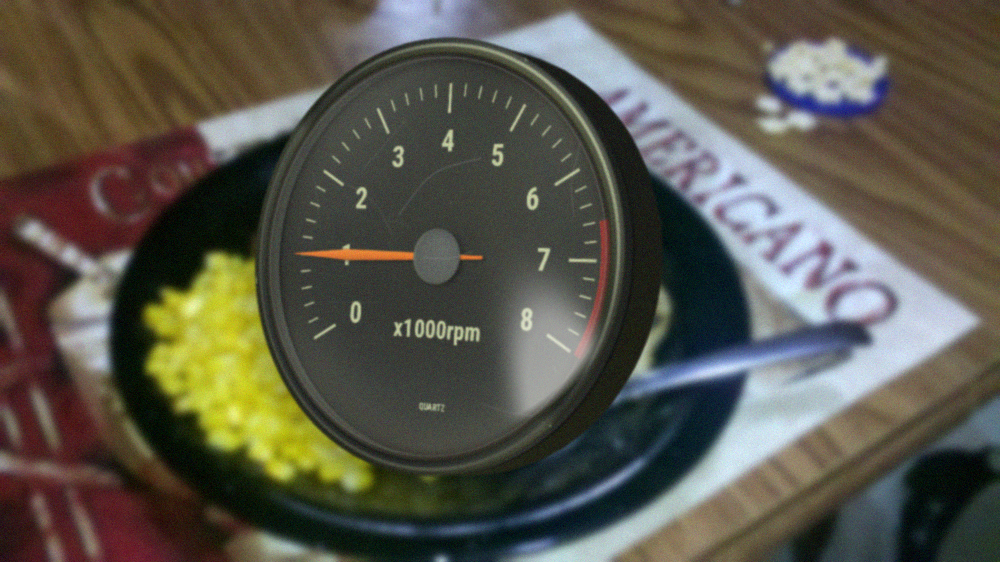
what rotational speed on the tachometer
1000 rpm
